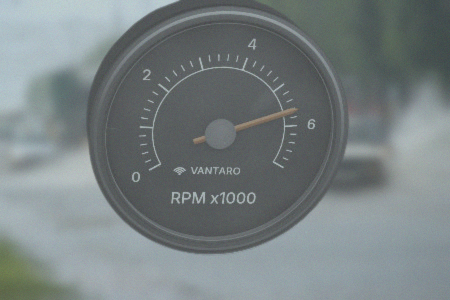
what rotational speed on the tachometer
5600 rpm
